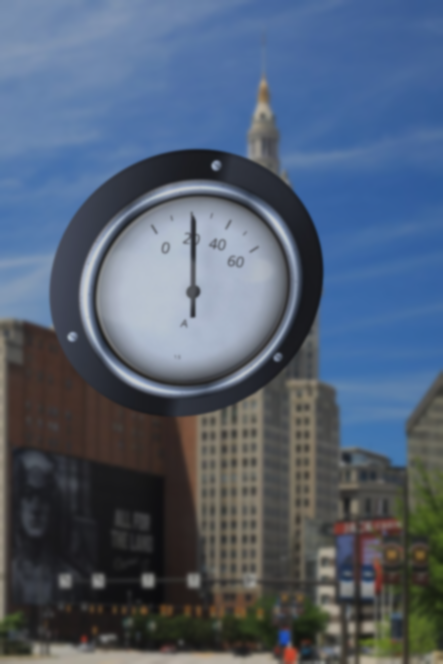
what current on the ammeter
20 A
